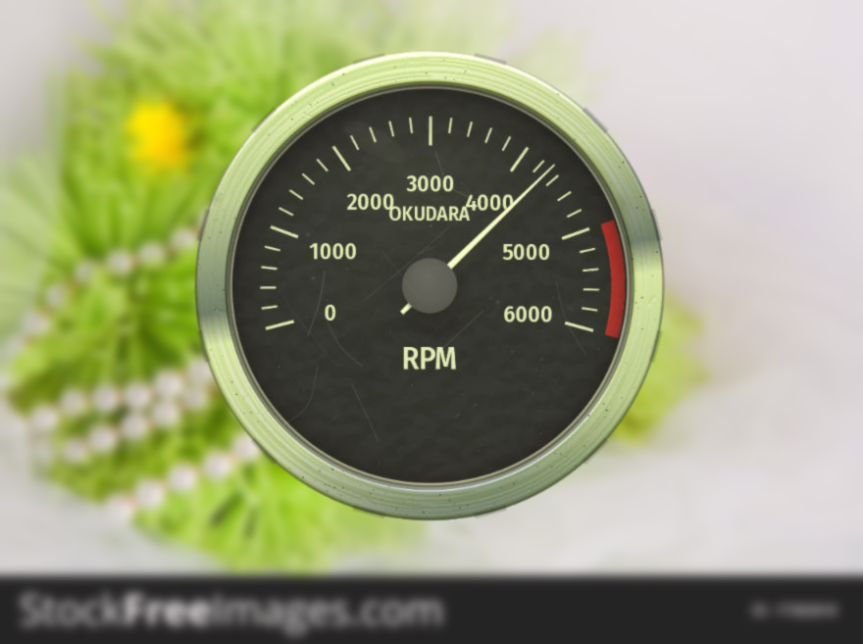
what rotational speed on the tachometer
4300 rpm
